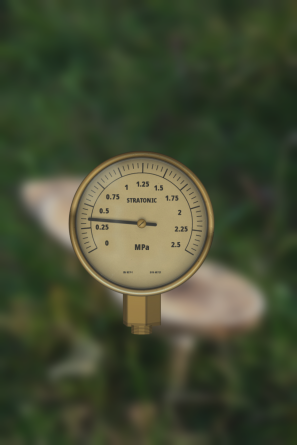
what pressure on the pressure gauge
0.35 MPa
